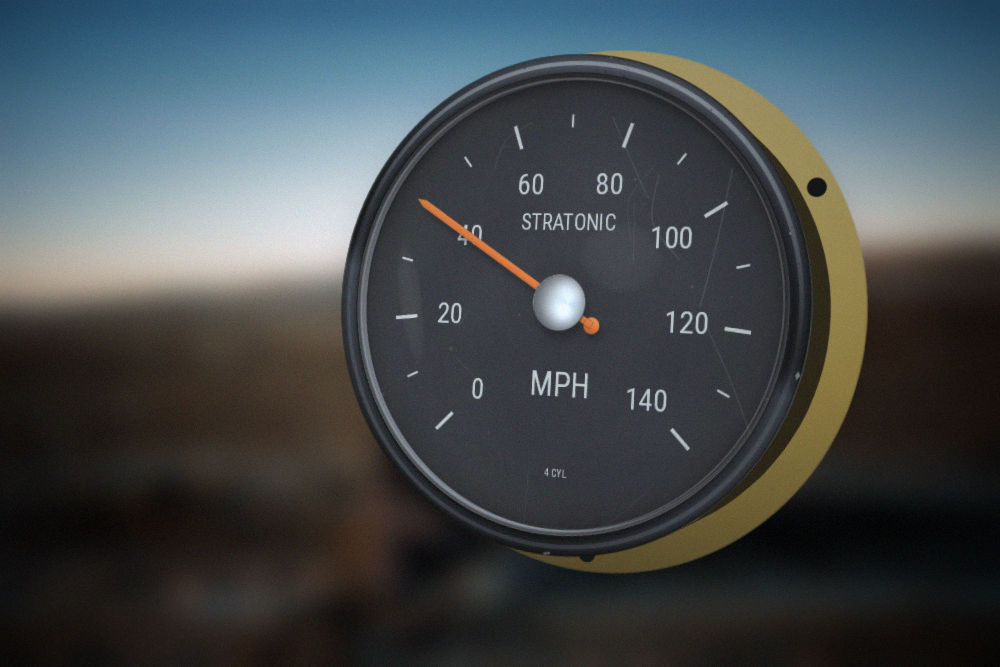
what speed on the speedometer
40 mph
